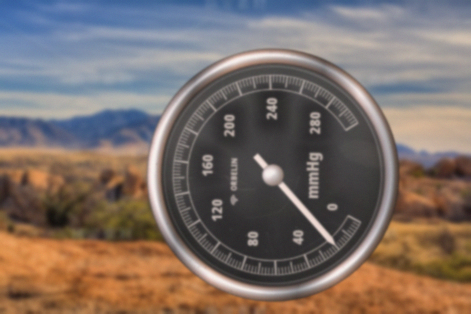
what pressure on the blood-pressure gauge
20 mmHg
